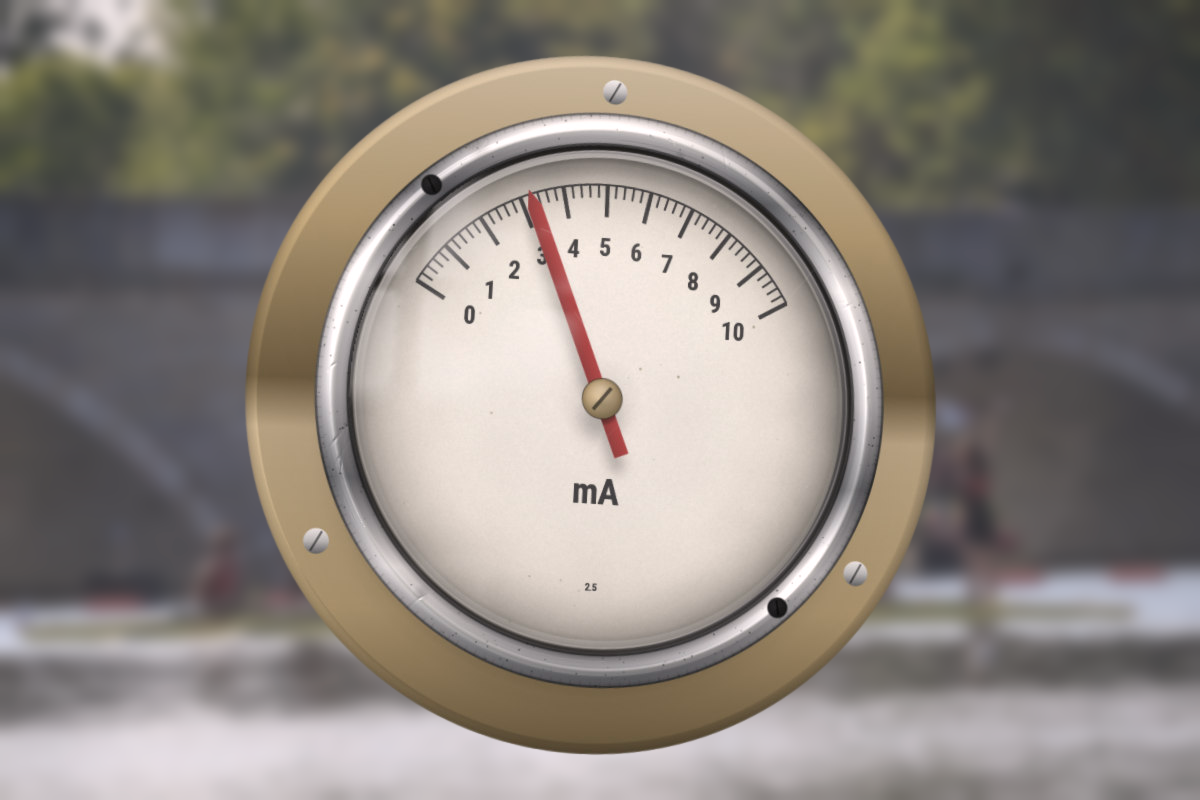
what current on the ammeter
3.2 mA
